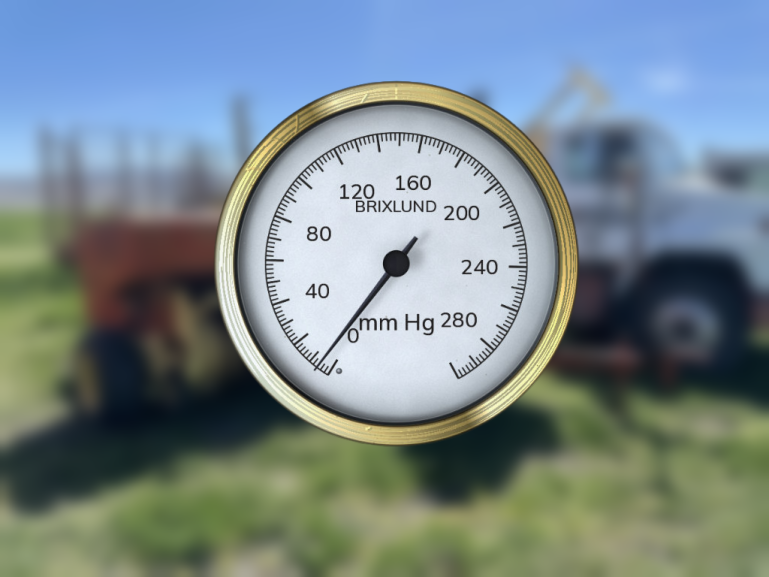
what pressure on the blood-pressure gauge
6 mmHg
